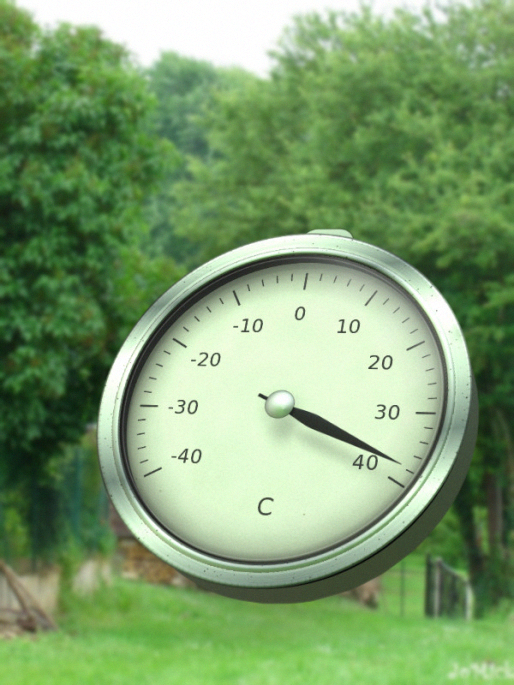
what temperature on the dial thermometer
38 °C
